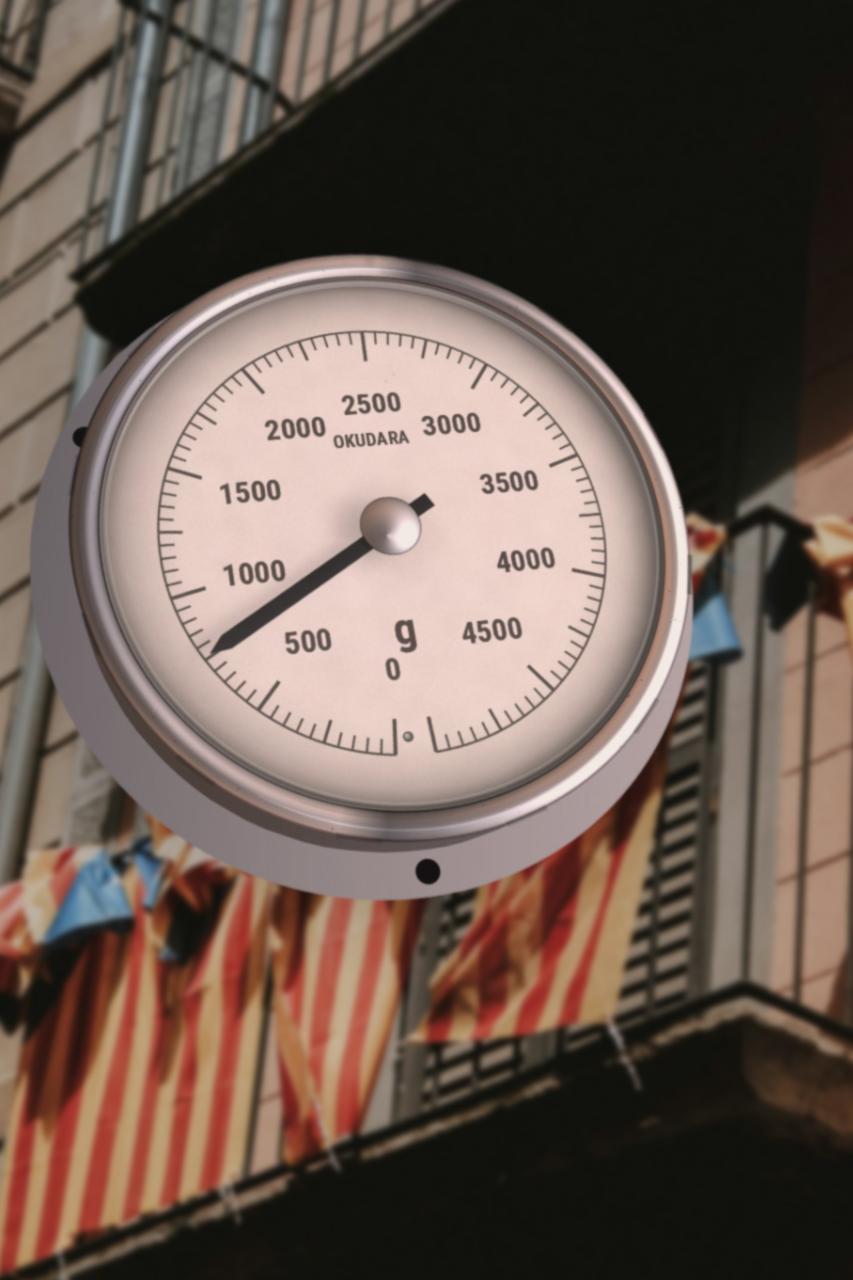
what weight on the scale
750 g
